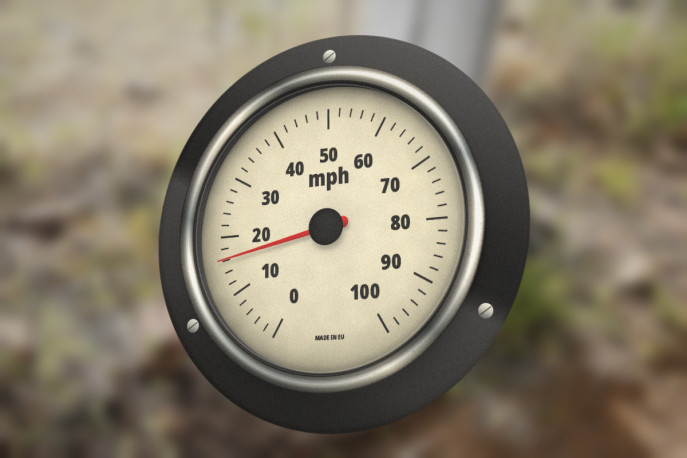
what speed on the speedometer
16 mph
